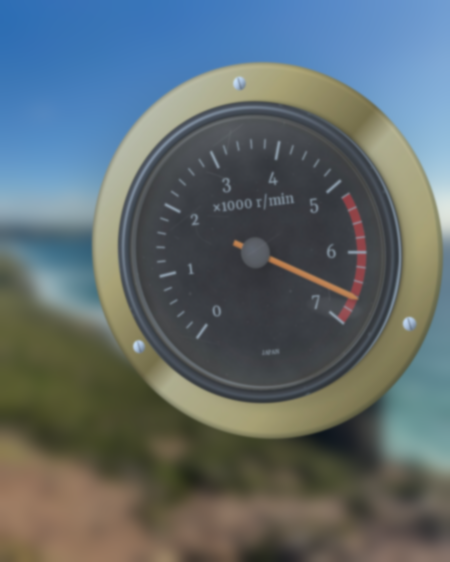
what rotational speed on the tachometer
6600 rpm
